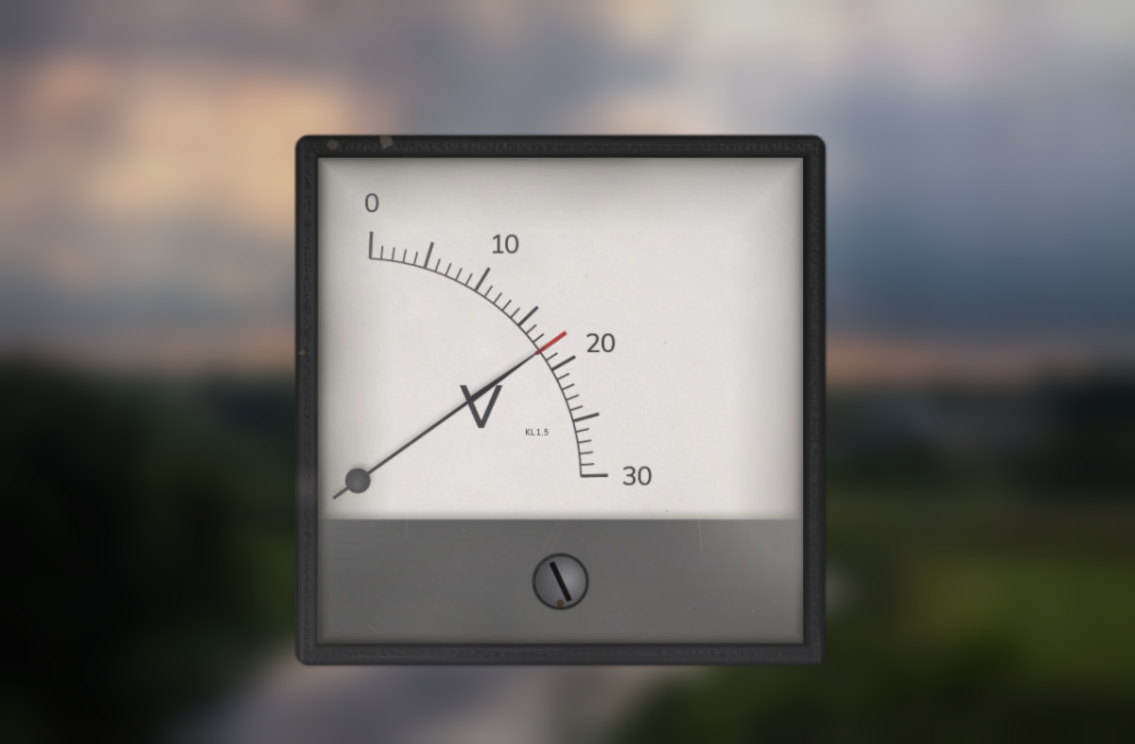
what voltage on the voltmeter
18 V
